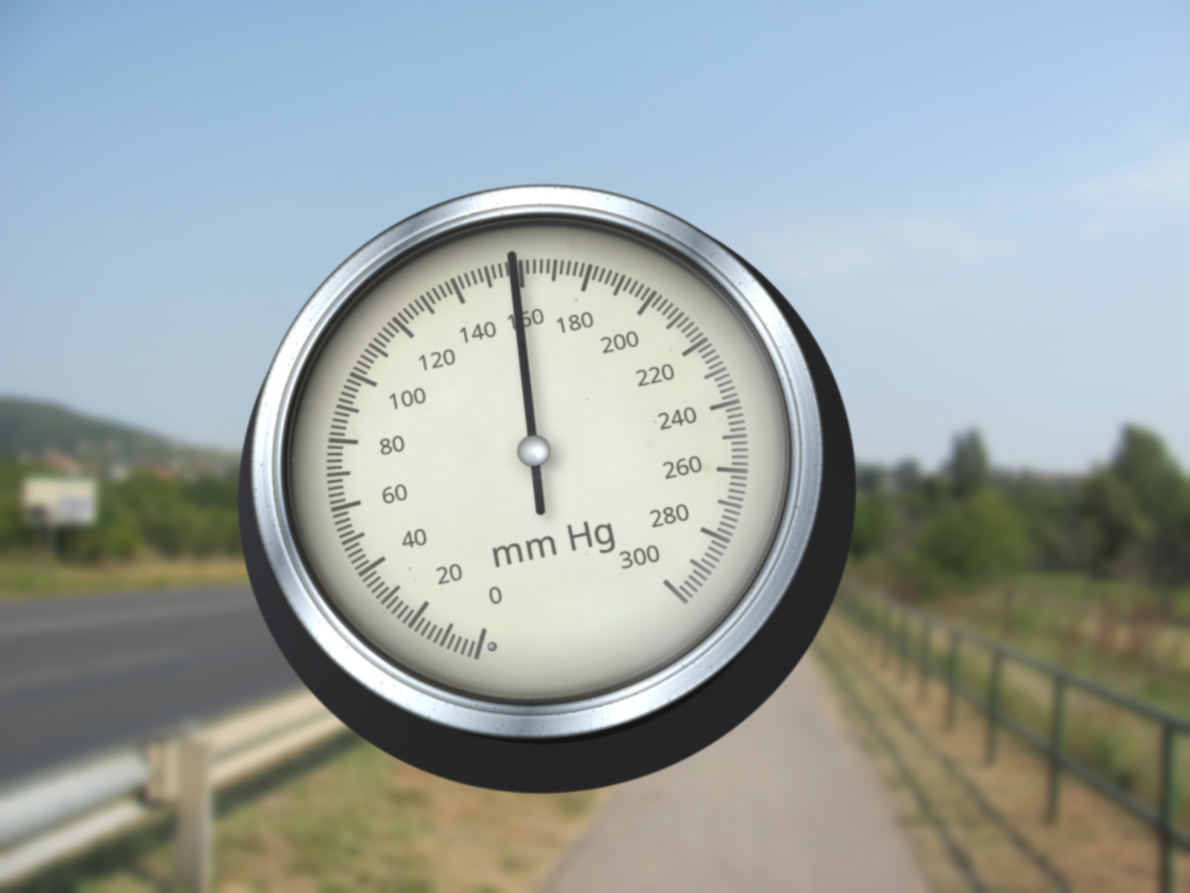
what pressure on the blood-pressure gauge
158 mmHg
